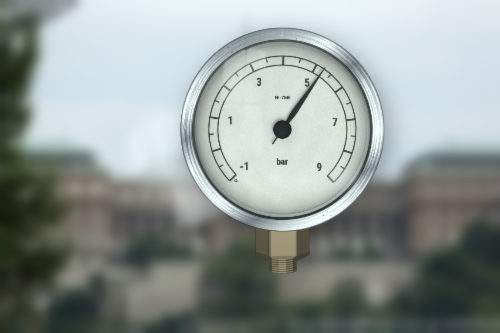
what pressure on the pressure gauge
5.25 bar
